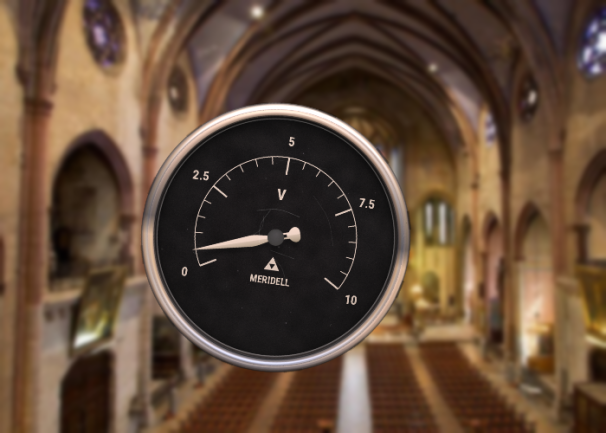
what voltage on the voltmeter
0.5 V
